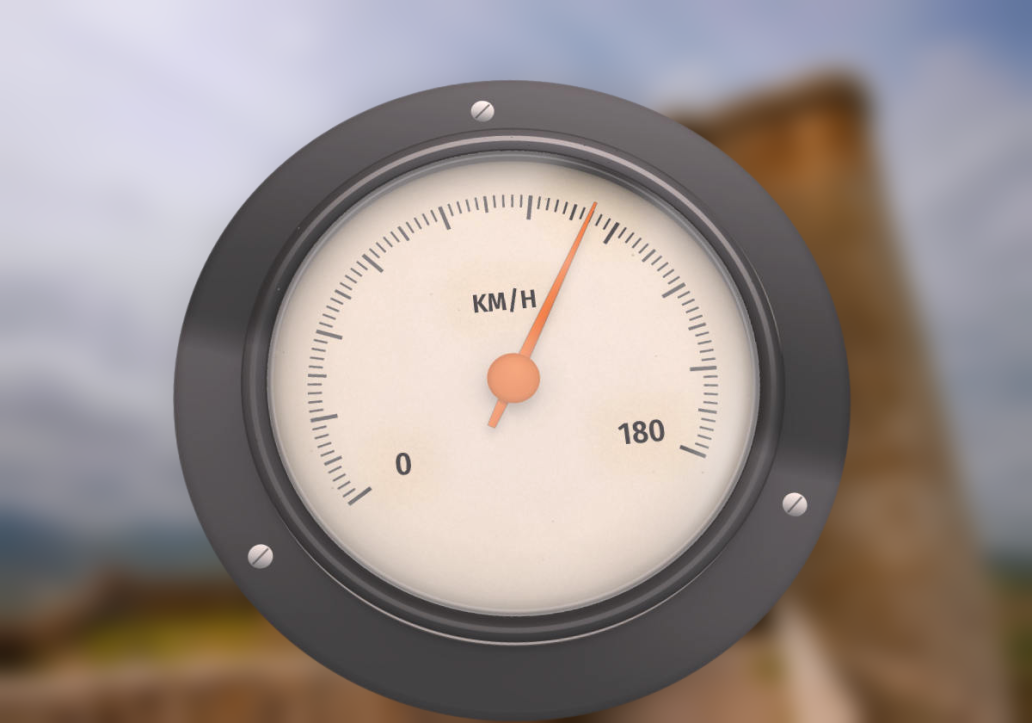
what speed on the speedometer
114 km/h
